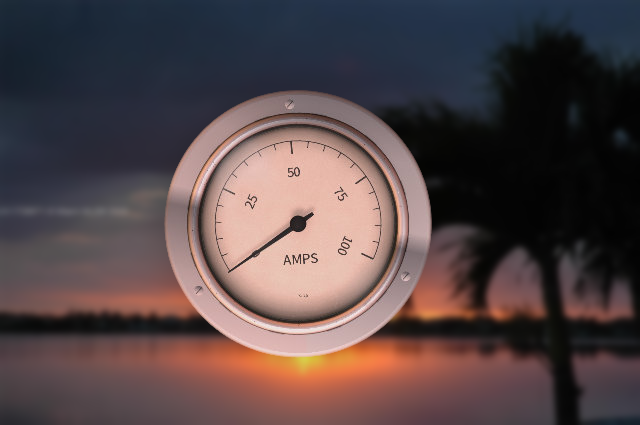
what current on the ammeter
0 A
